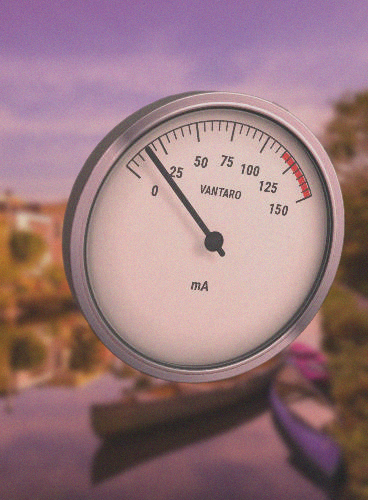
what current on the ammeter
15 mA
